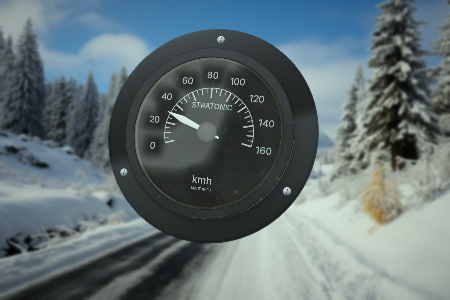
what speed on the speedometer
30 km/h
